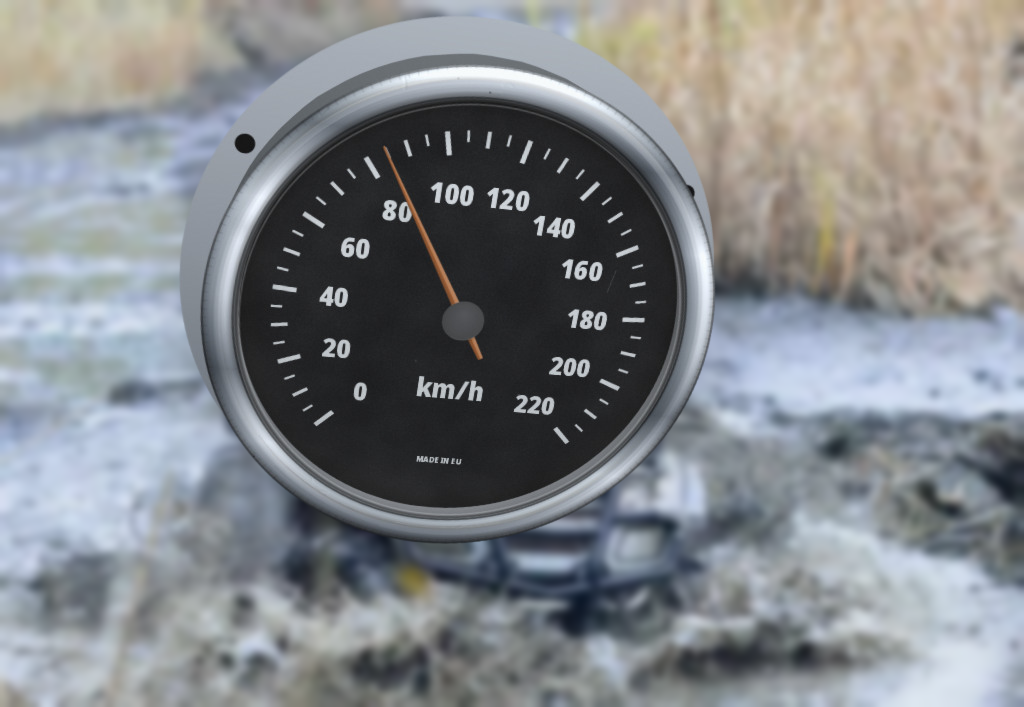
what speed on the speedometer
85 km/h
